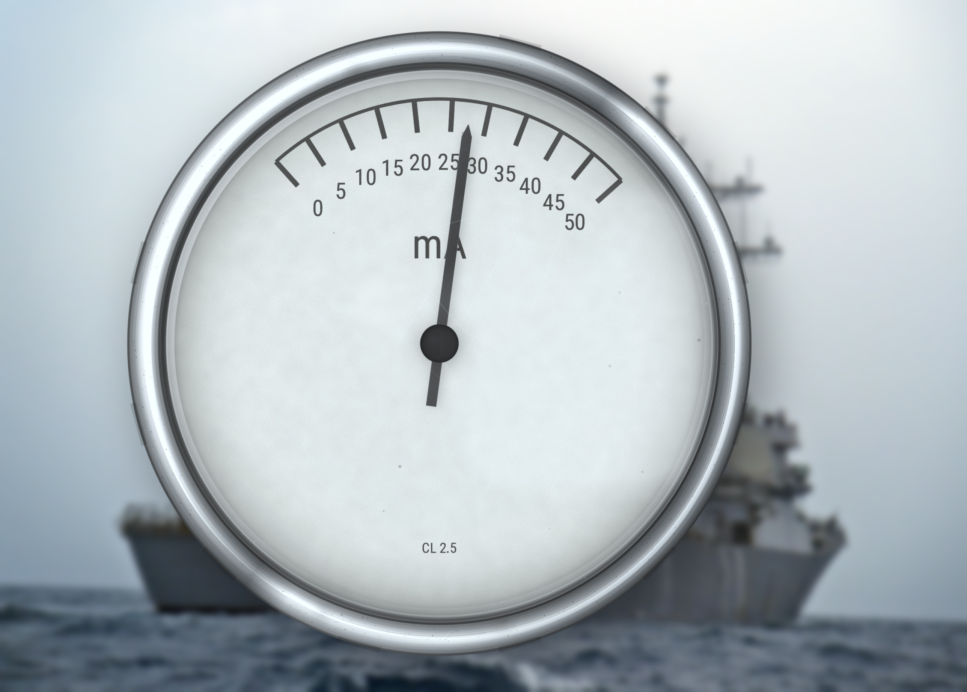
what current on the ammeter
27.5 mA
